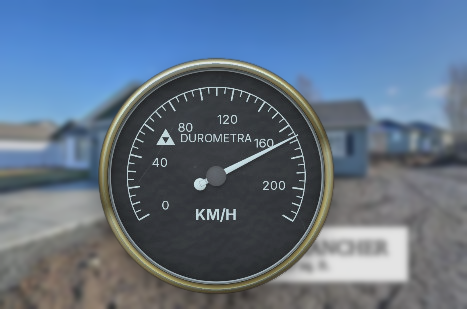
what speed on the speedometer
167.5 km/h
